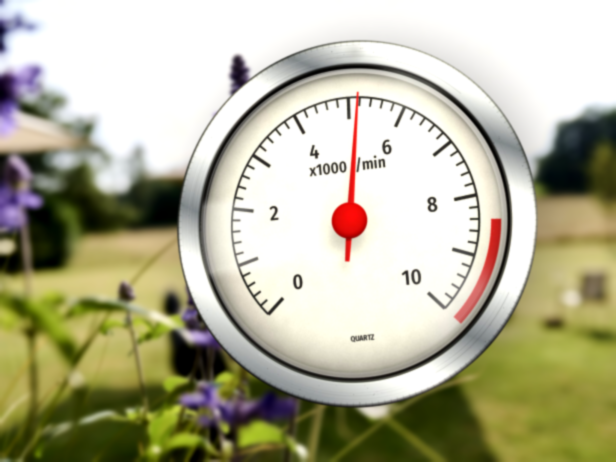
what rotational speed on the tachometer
5200 rpm
